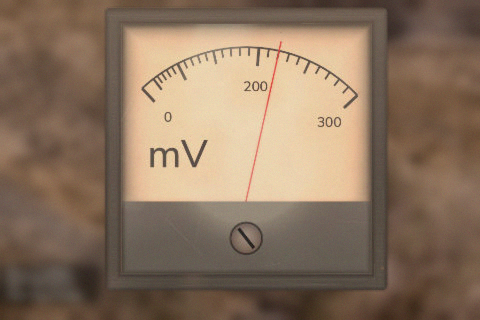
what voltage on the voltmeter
220 mV
